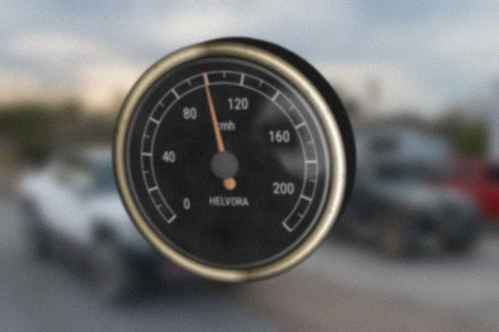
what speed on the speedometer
100 km/h
